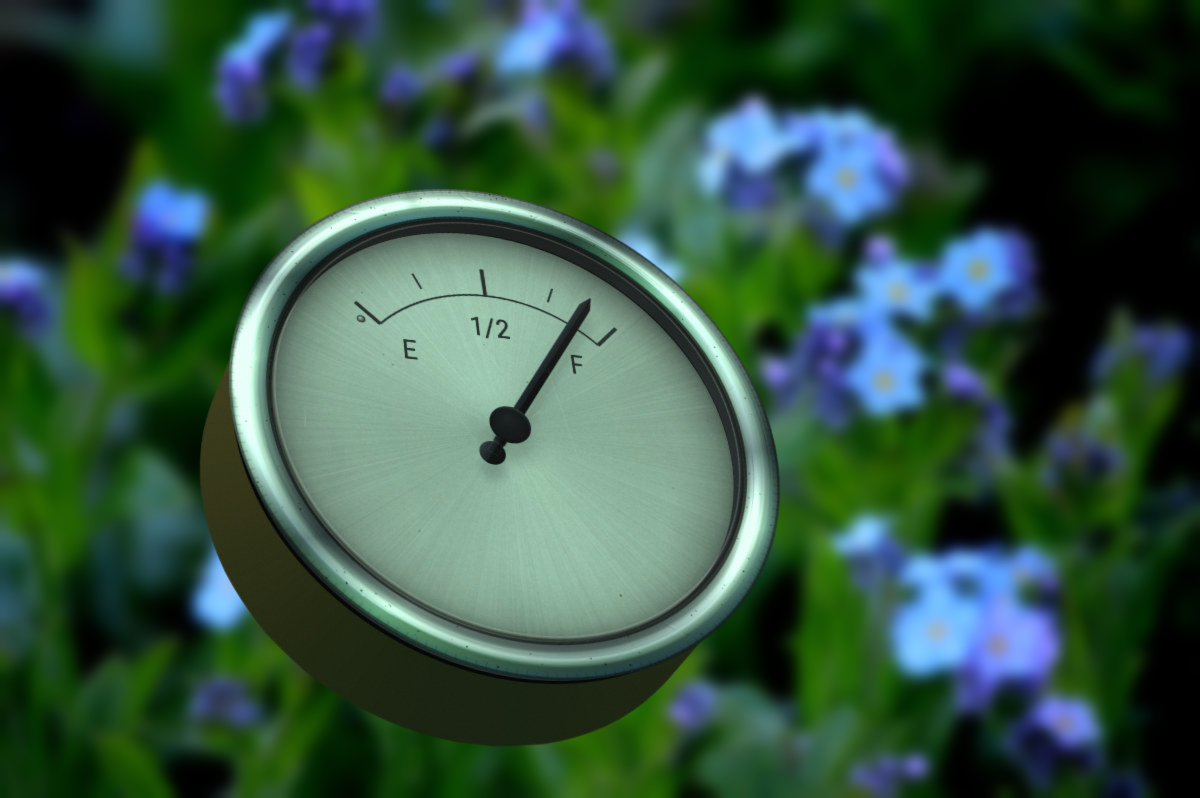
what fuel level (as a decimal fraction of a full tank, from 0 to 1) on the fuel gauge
0.875
